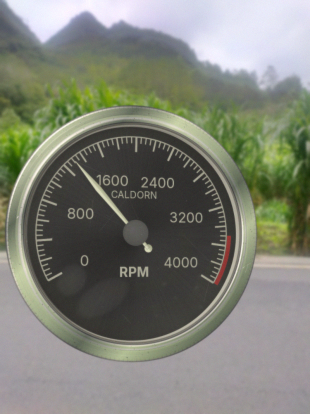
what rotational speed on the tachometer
1300 rpm
